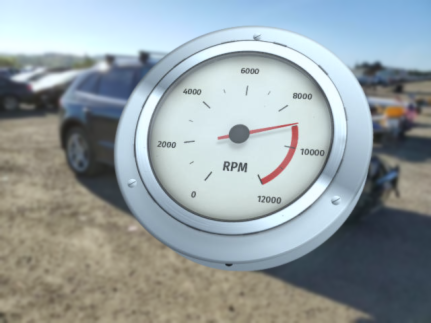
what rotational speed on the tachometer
9000 rpm
